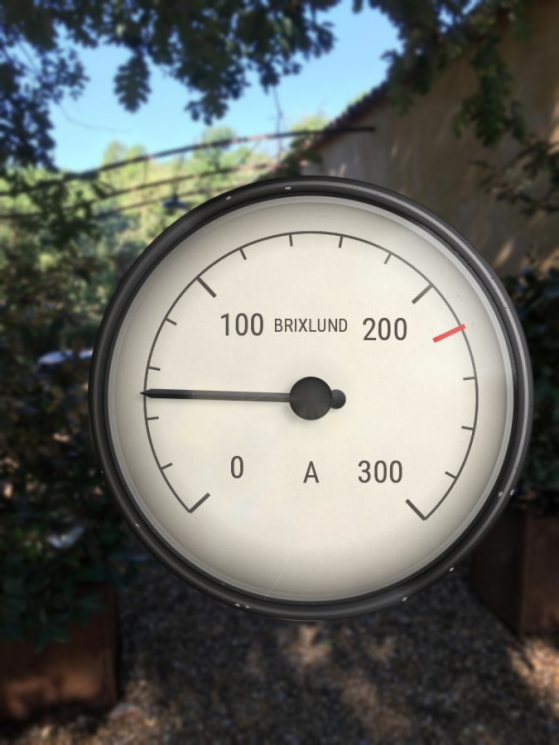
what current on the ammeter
50 A
